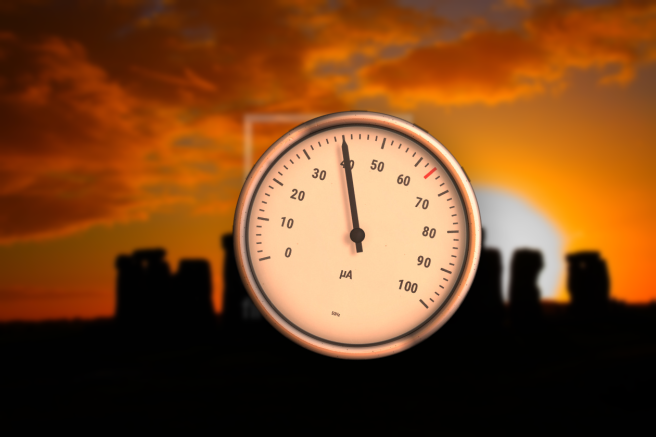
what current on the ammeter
40 µA
